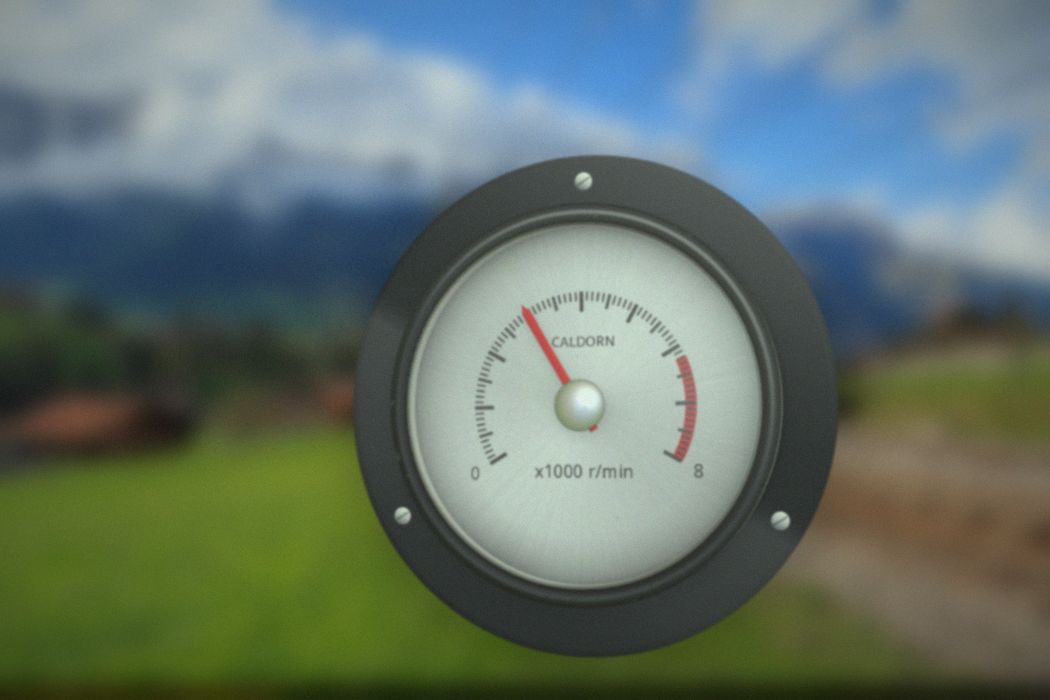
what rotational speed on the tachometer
3000 rpm
